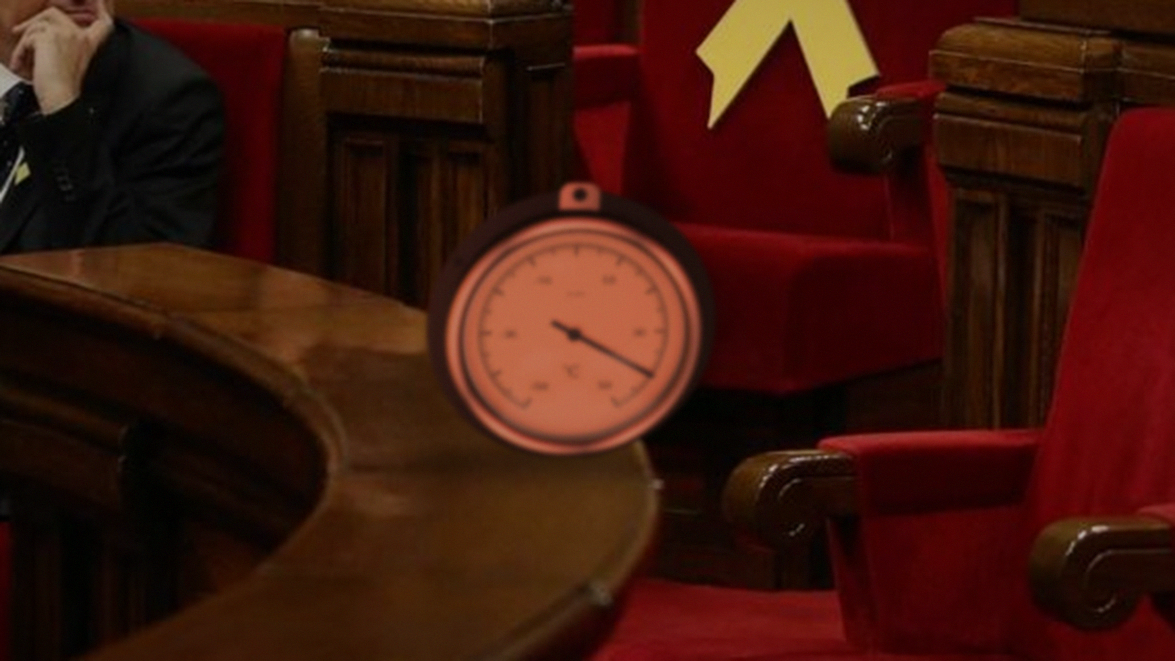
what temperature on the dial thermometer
40 °C
